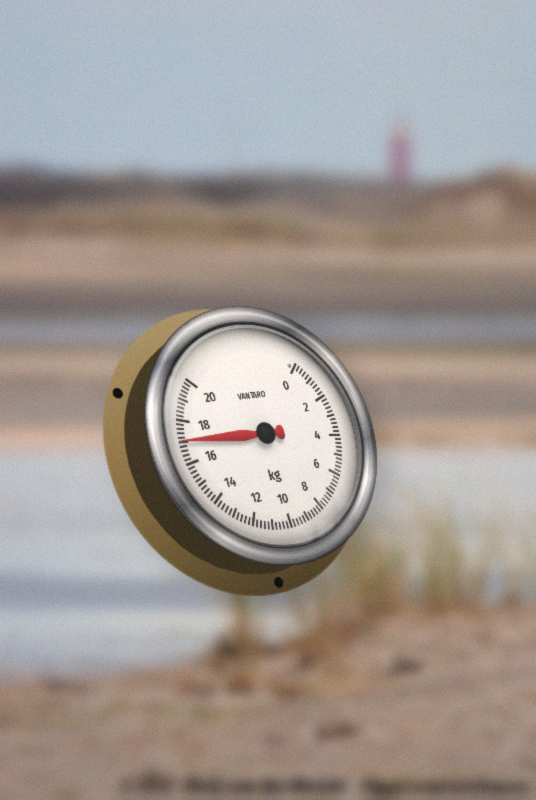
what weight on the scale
17 kg
